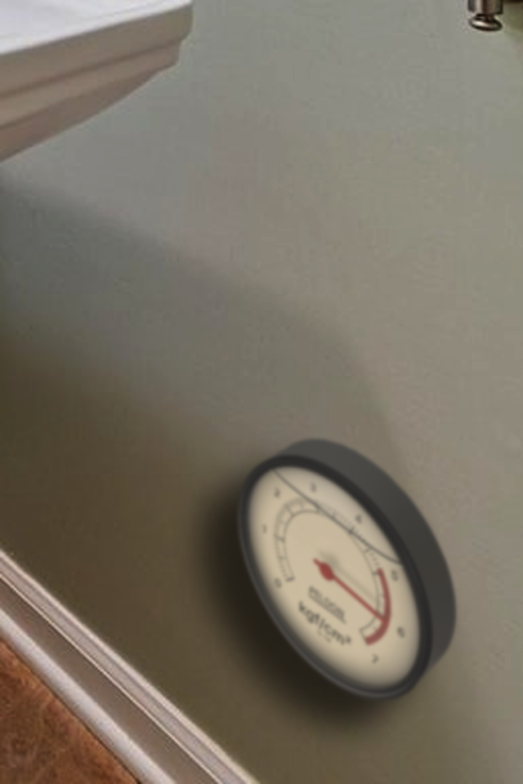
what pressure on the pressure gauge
6 kg/cm²
